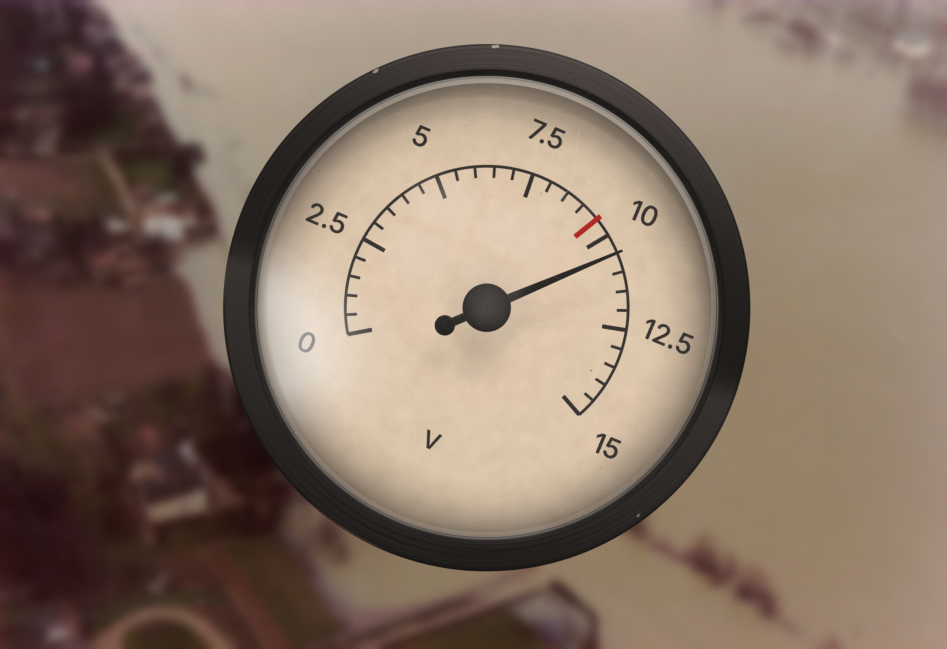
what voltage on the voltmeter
10.5 V
